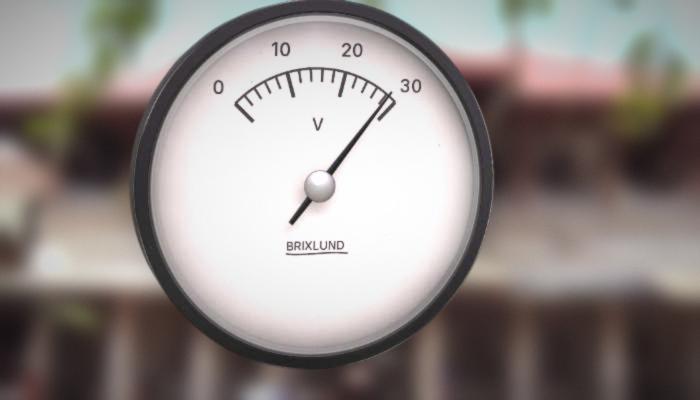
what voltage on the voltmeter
28 V
